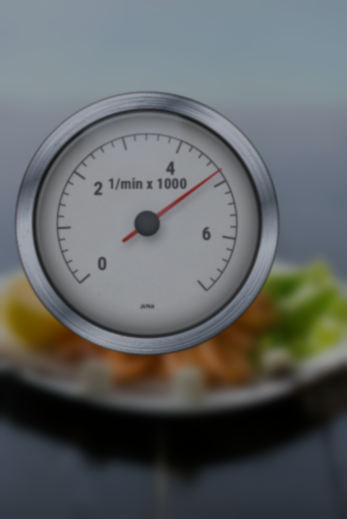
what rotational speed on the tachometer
4800 rpm
